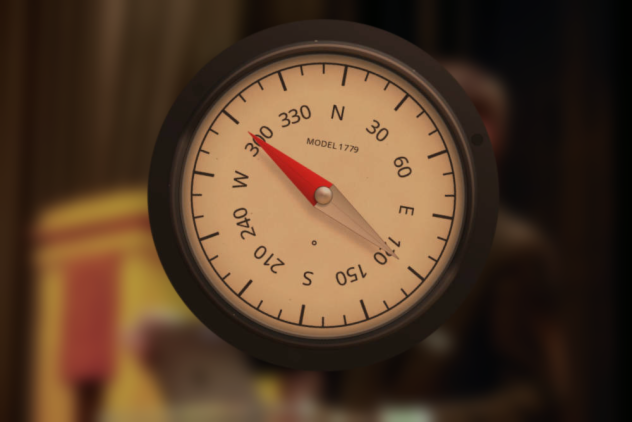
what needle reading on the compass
300 °
